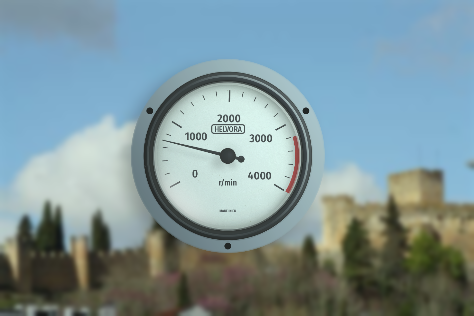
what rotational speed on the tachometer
700 rpm
